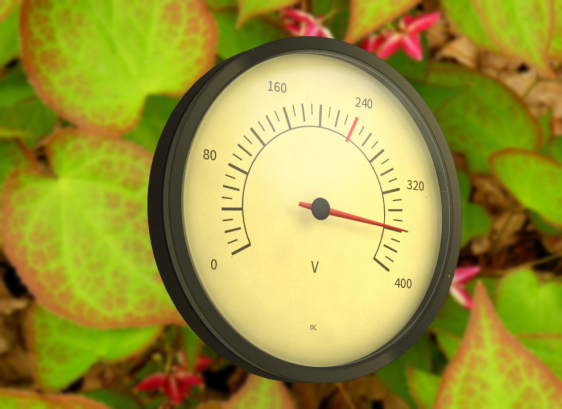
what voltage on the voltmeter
360 V
